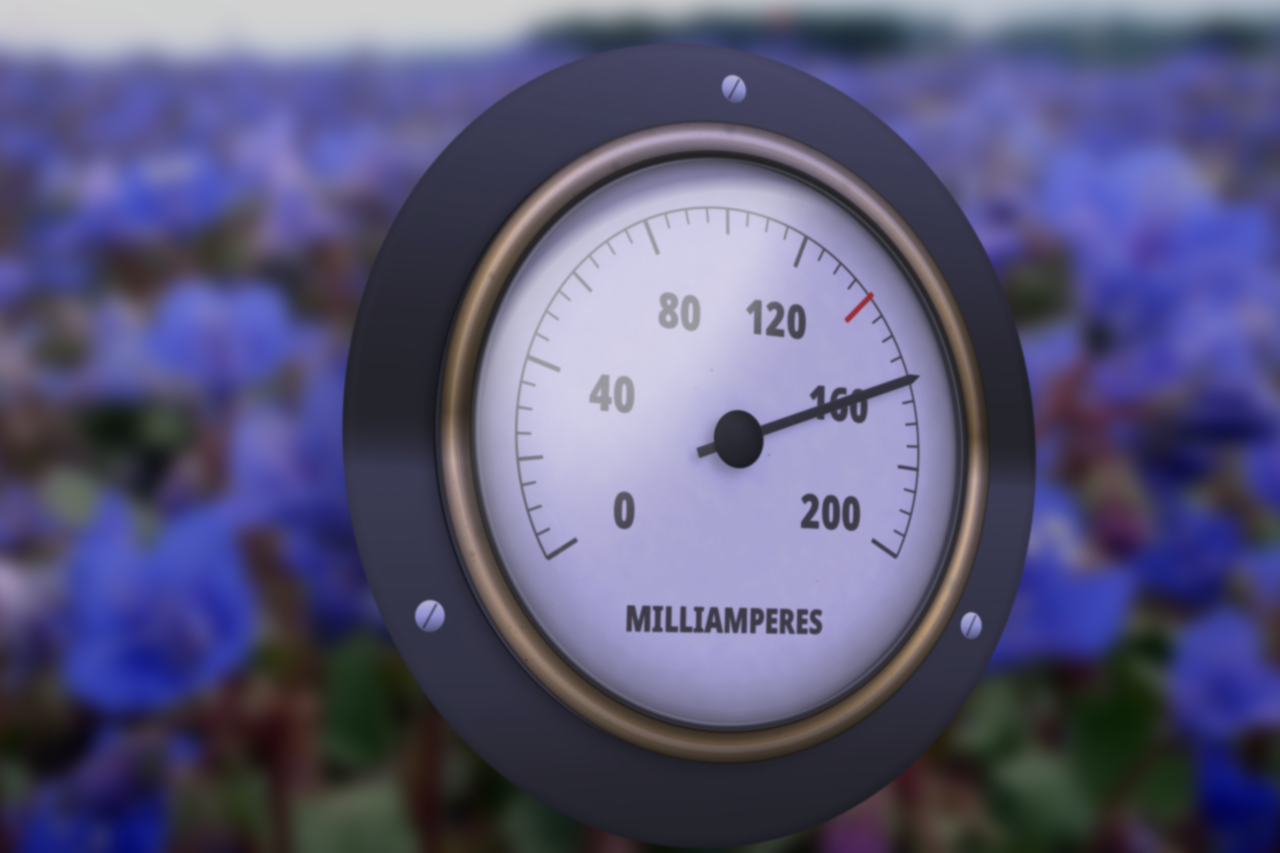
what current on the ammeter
160 mA
